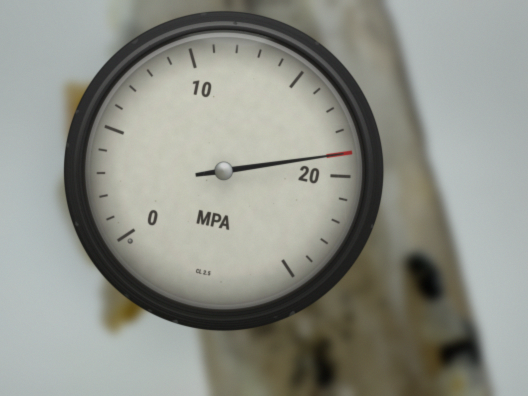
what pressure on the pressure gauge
19 MPa
